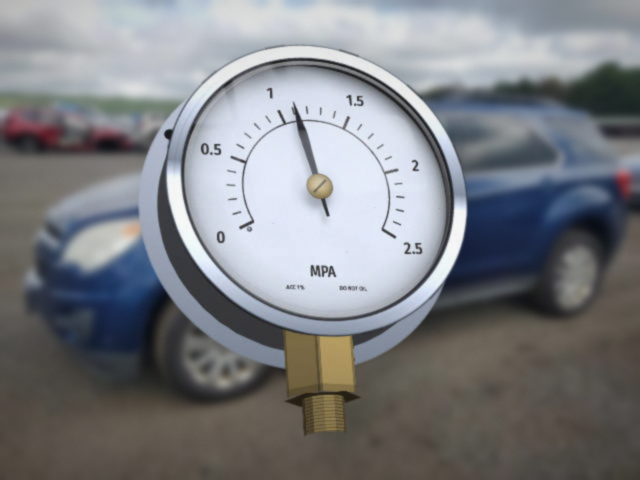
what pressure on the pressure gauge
1.1 MPa
